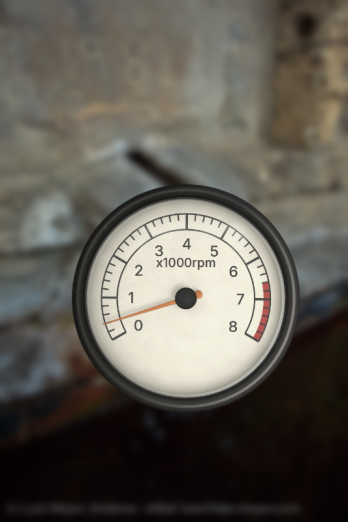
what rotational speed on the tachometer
400 rpm
